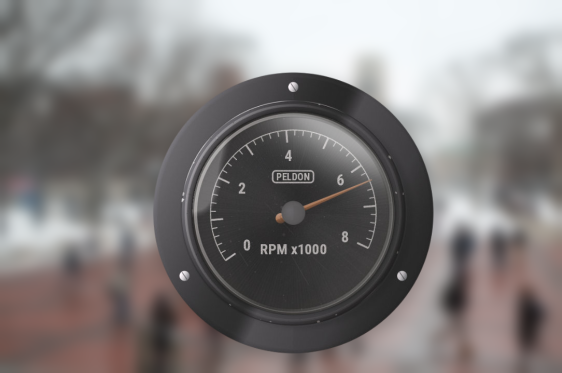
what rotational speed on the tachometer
6400 rpm
